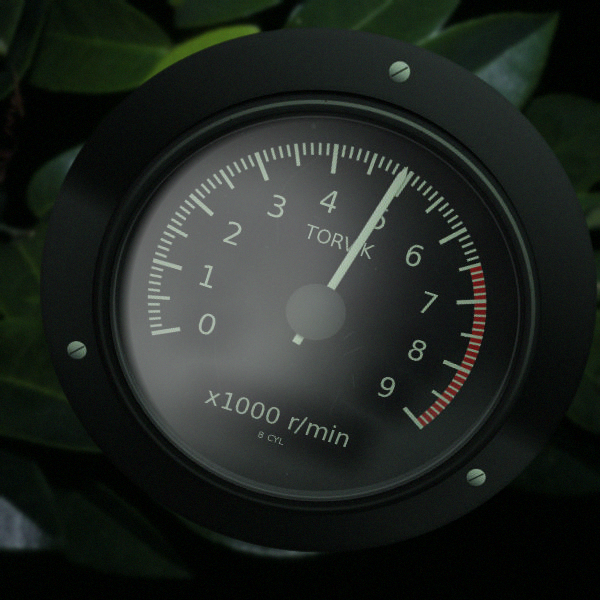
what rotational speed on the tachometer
4900 rpm
